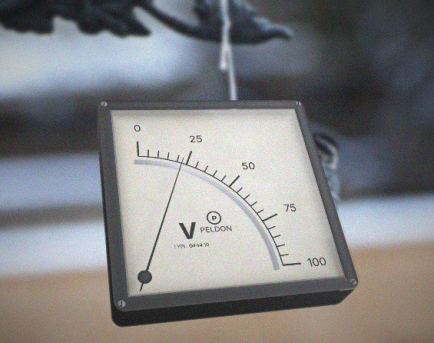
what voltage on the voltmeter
22.5 V
